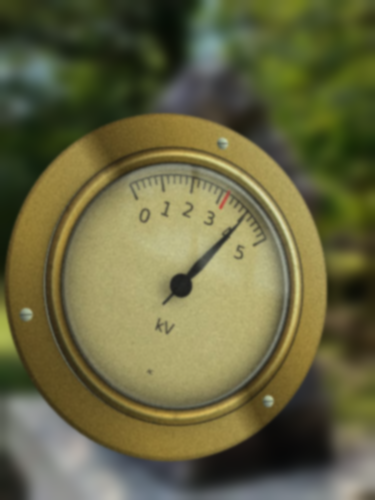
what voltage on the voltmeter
4 kV
